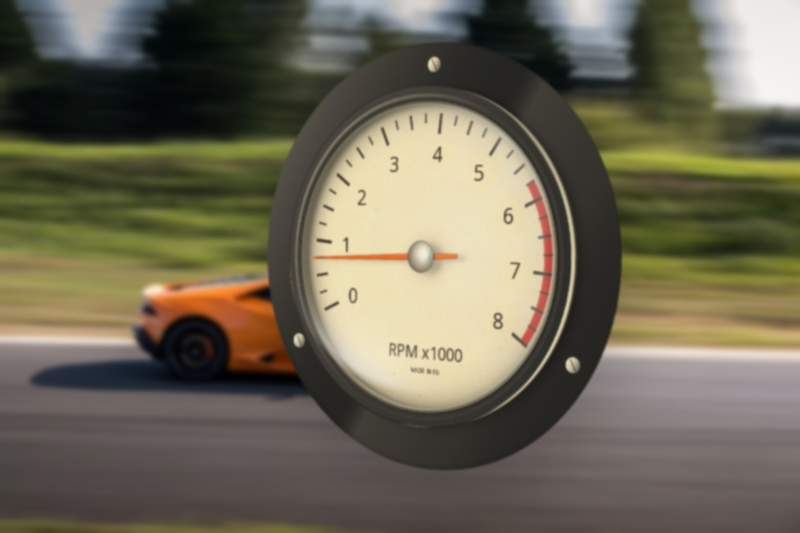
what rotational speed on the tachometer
750 rpm
